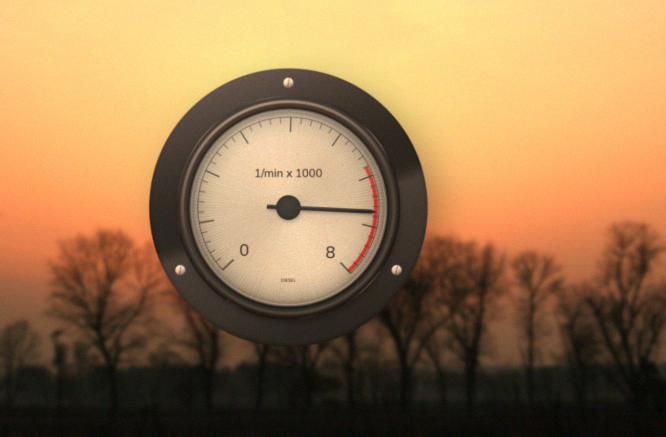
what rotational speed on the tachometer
6700 rpm
